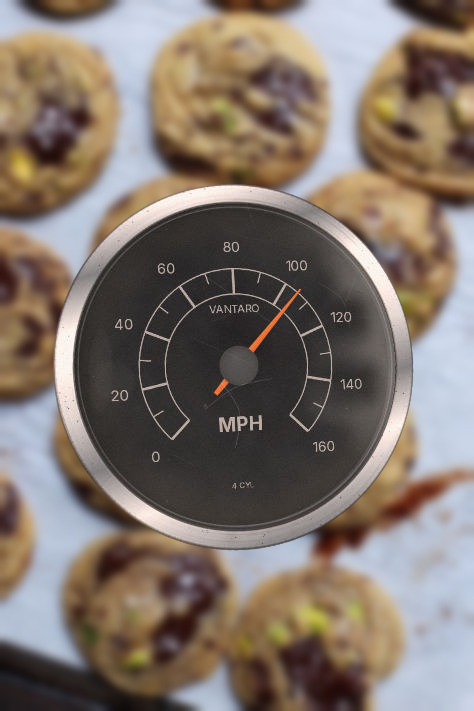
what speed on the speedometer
105 mph
